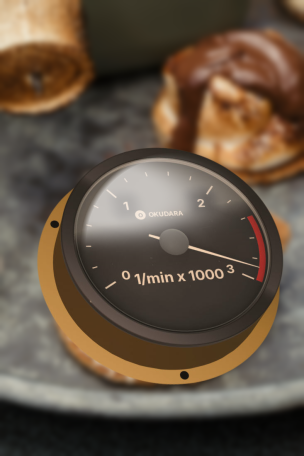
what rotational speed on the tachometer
2900 rpm
